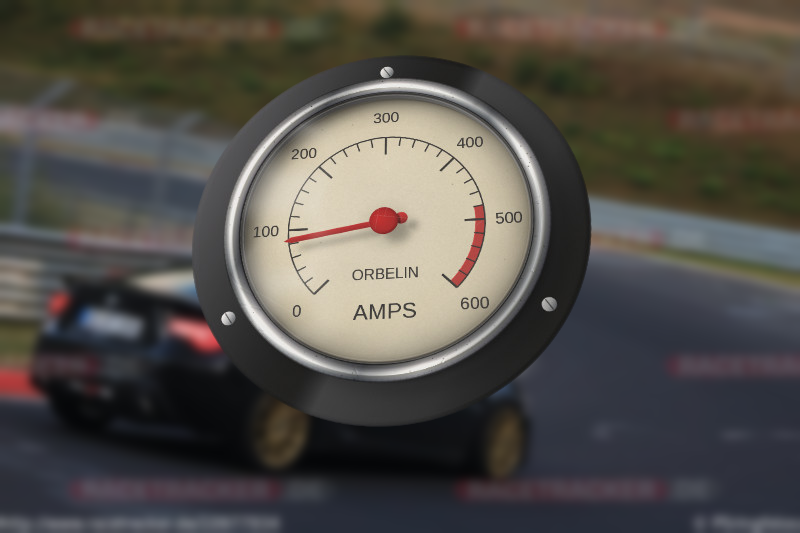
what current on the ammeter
80 A
